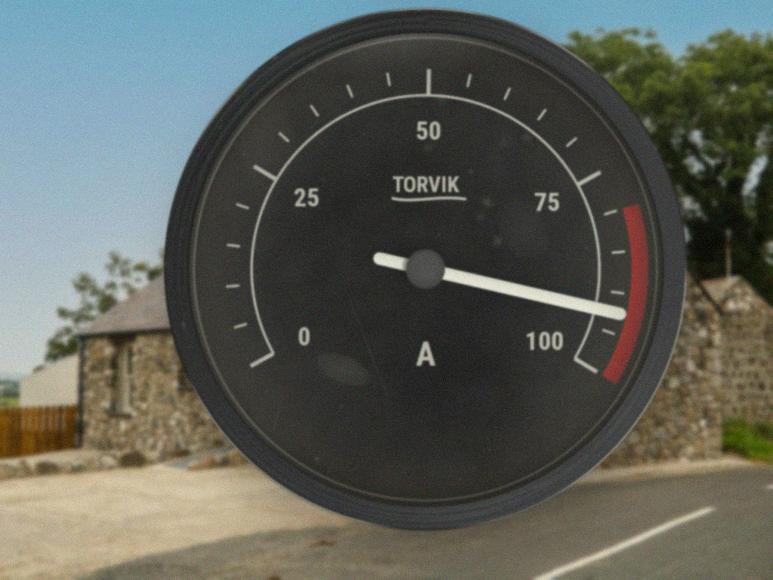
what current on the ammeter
92.5 A
